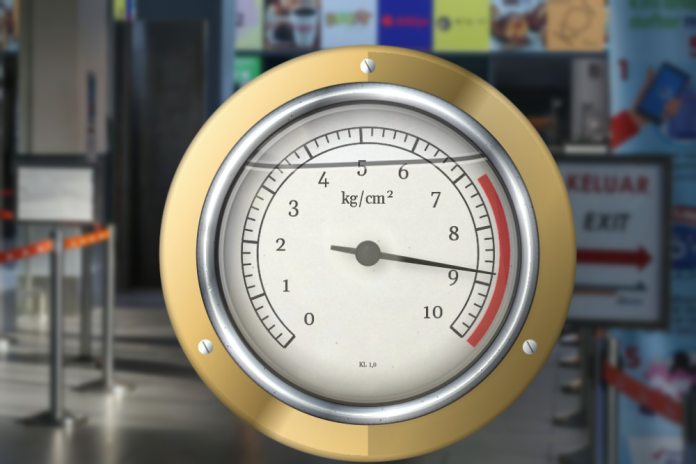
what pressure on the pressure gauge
8.8 kg/cm²
